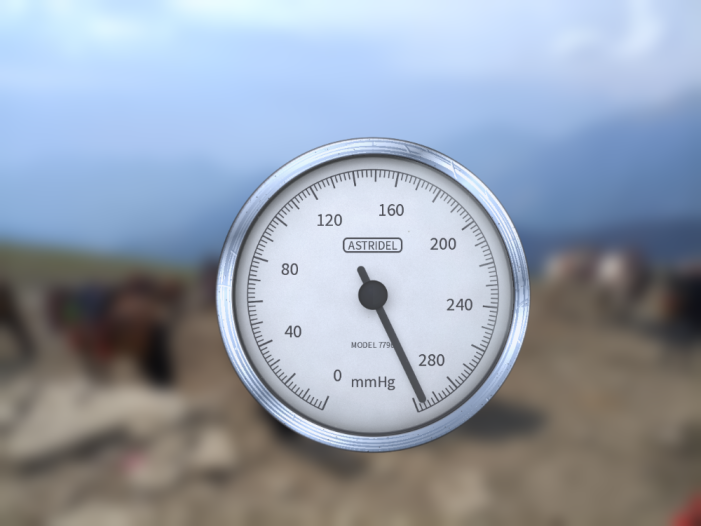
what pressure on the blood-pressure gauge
296 mmHg
